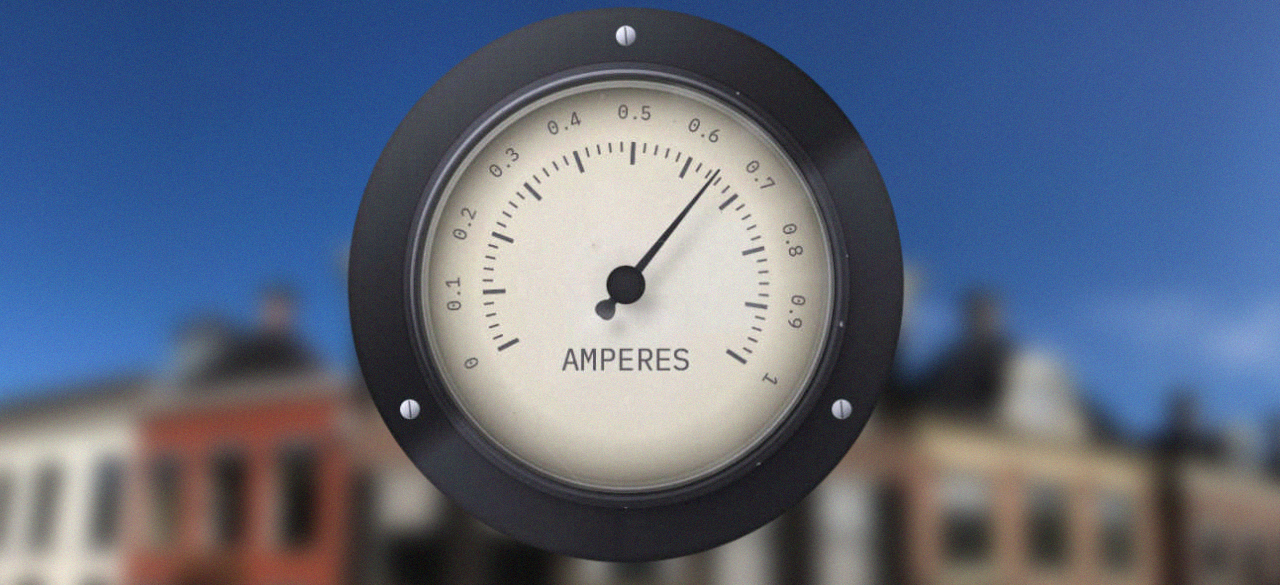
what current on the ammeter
0.65 A
